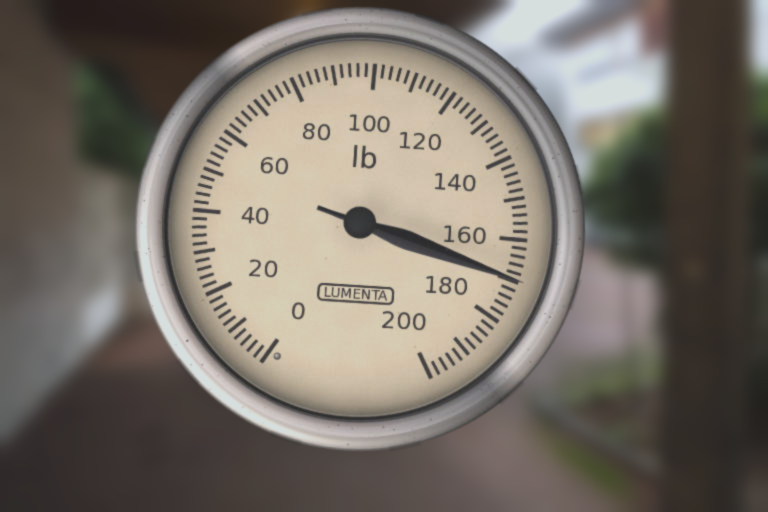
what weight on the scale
170 lb
